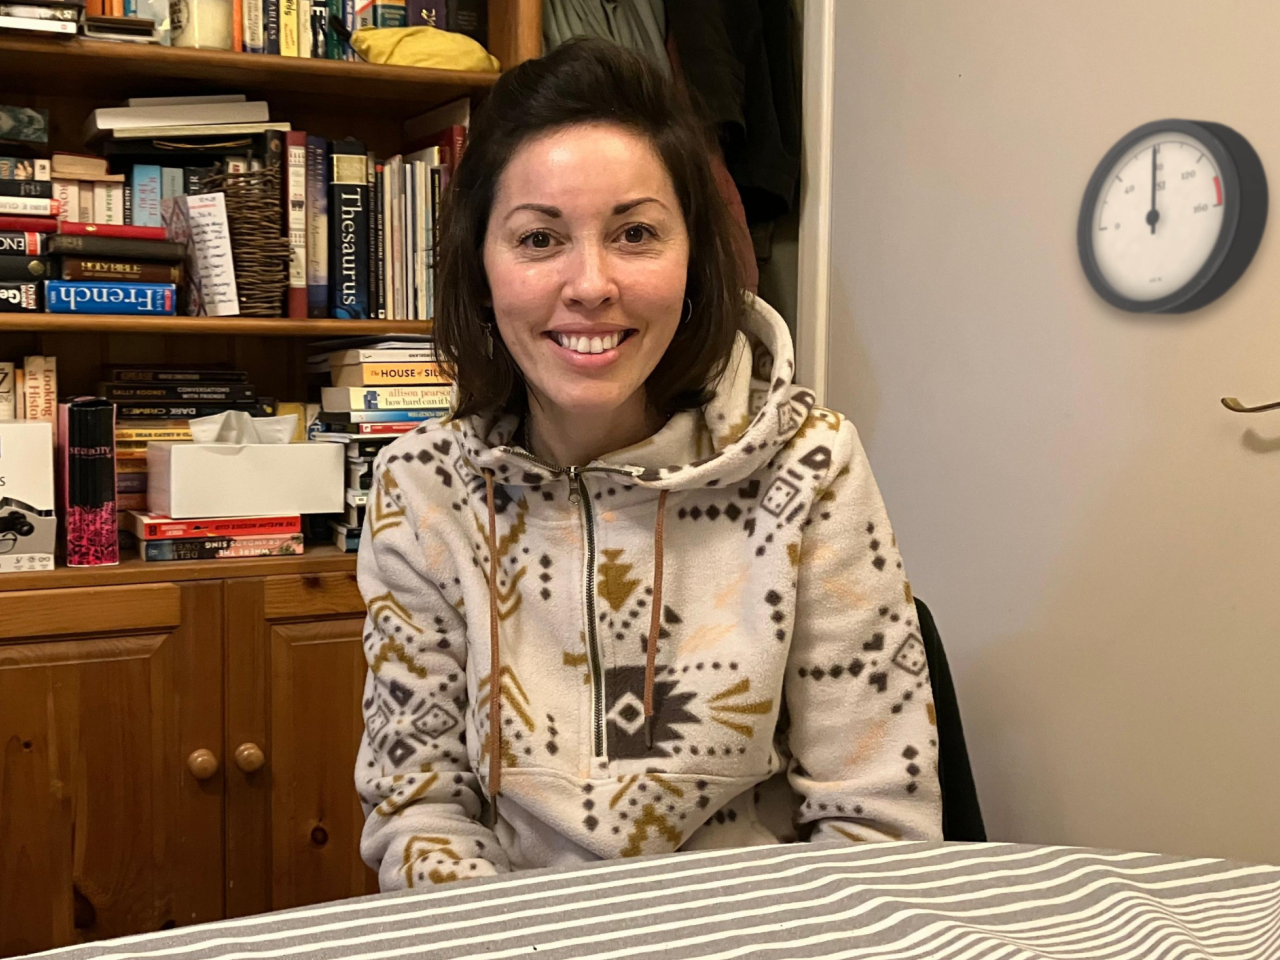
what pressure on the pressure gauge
80 psi
